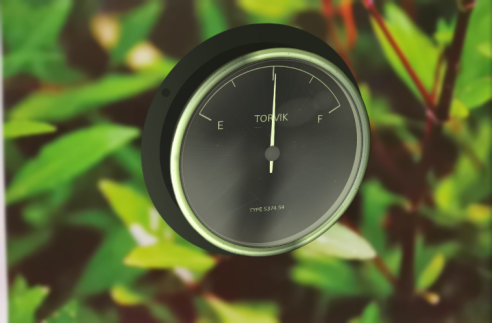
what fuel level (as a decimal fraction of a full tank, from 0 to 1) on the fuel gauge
0.5
